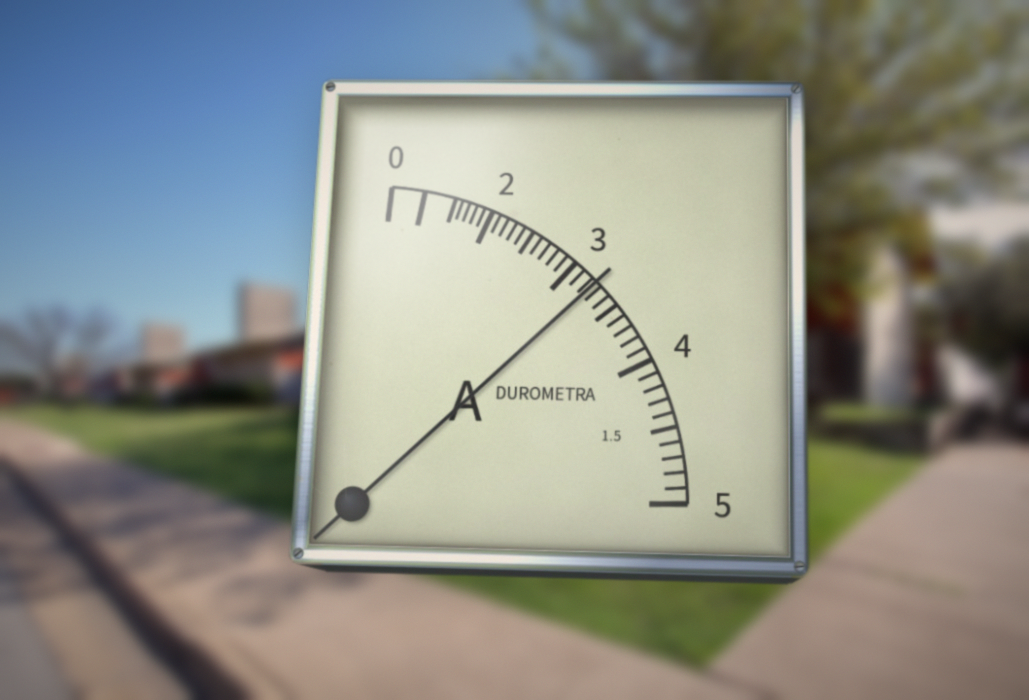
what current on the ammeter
3.25 A
